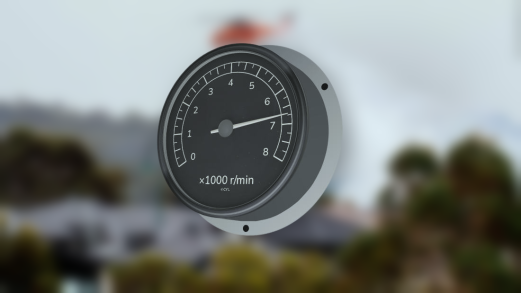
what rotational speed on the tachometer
6750 rpm
